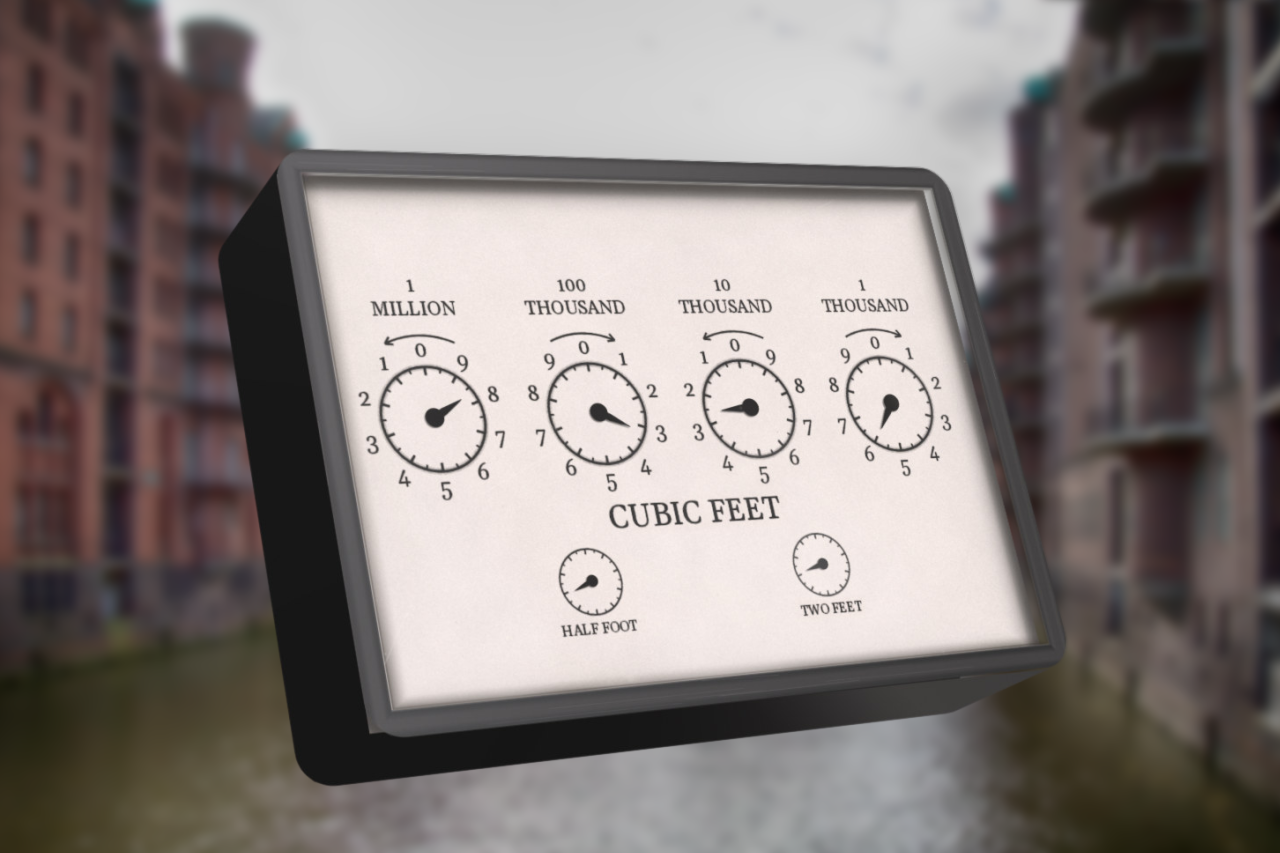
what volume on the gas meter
832600 ft³
